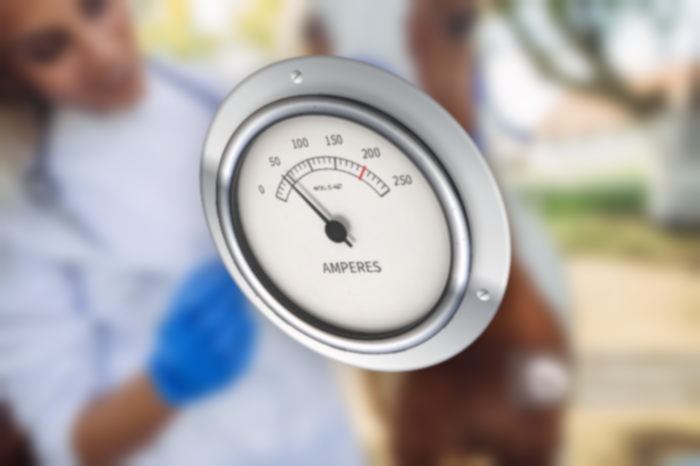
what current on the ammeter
50 A
